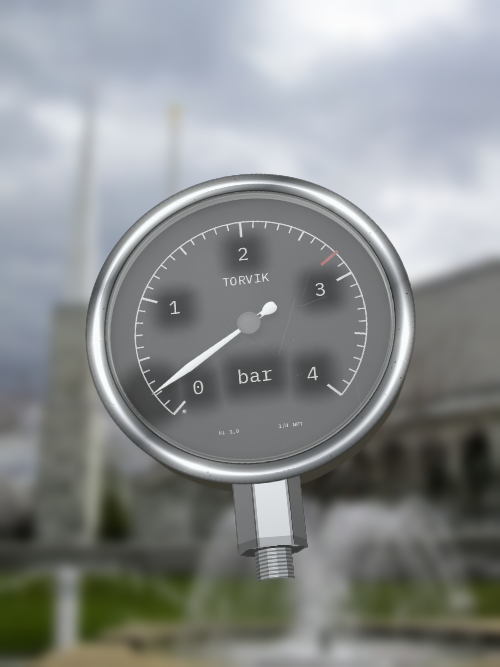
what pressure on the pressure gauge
0.2 bar
